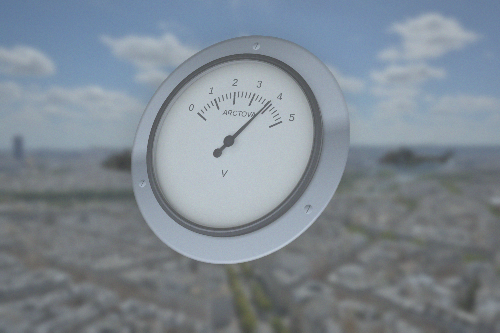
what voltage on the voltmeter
4 V
